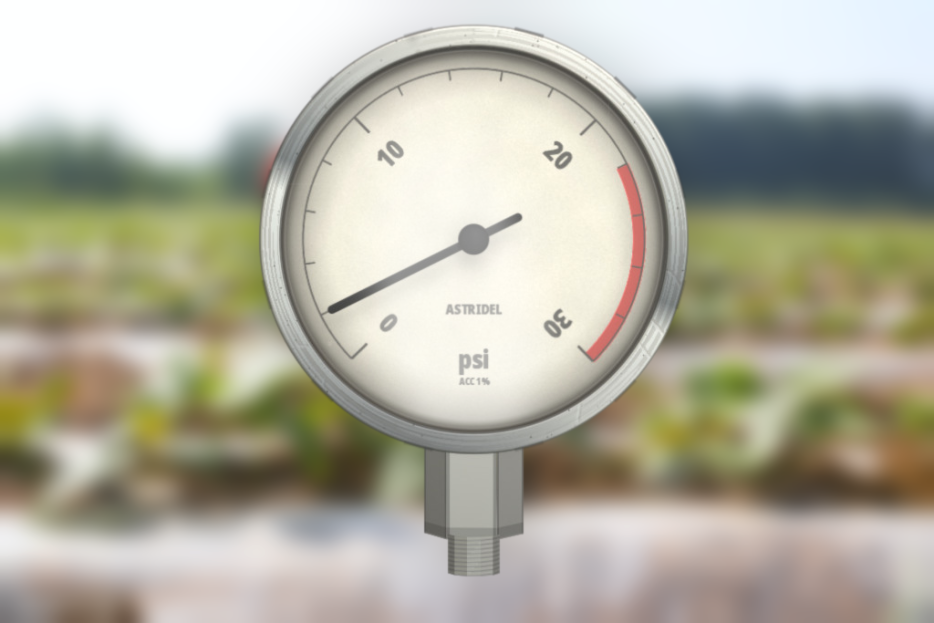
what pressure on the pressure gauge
2 psi
